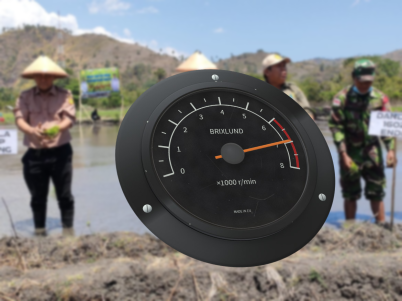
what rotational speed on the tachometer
7000 rpm
